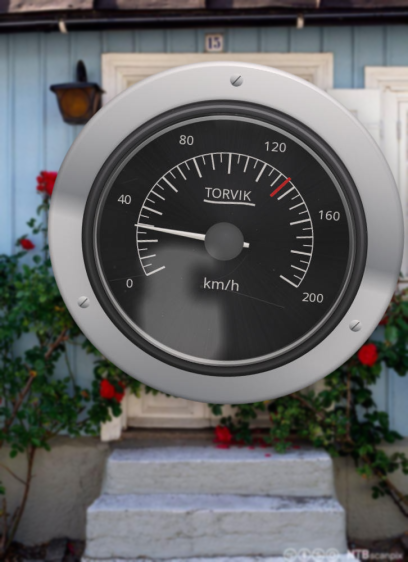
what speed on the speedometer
30 km/h
